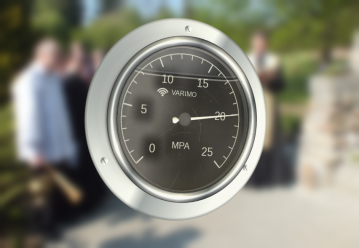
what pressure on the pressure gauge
20 MPa
